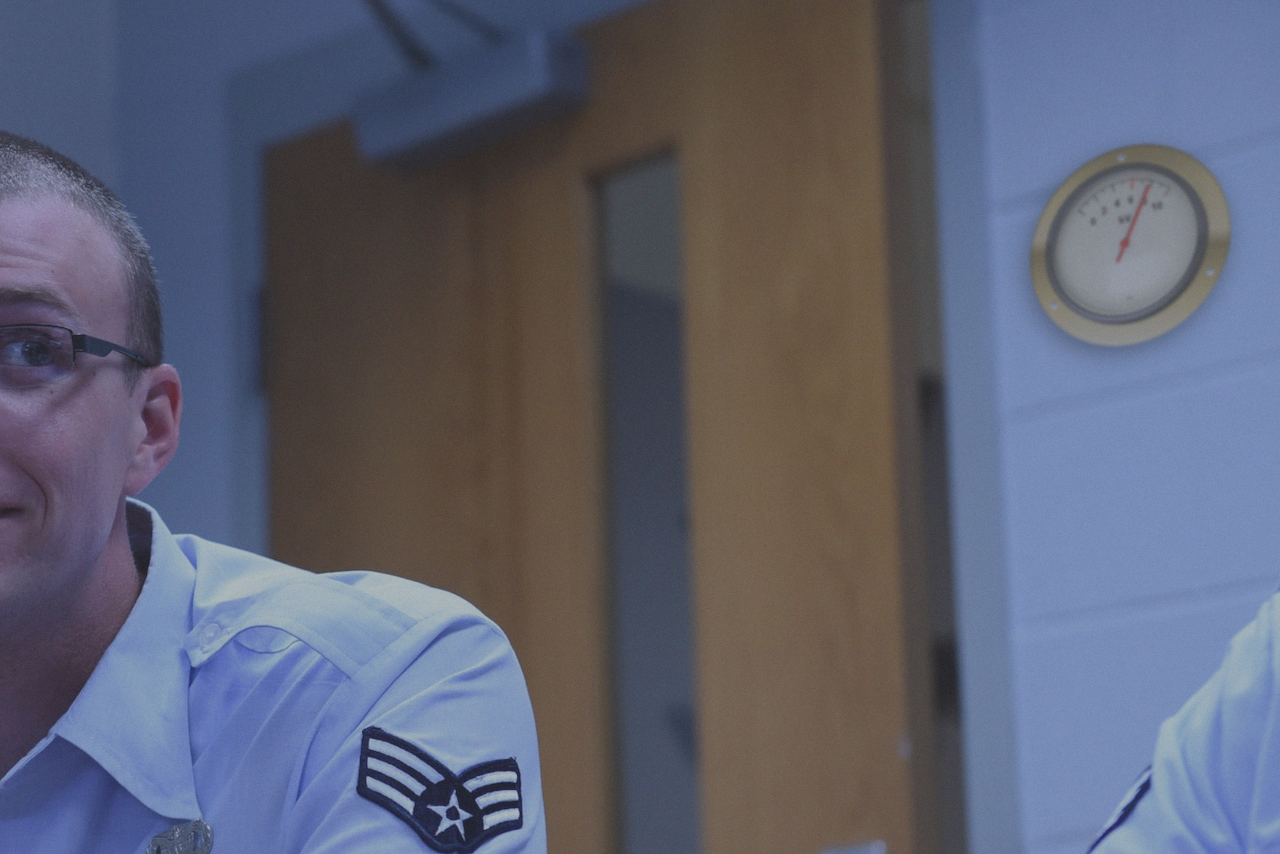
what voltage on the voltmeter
8 kV
